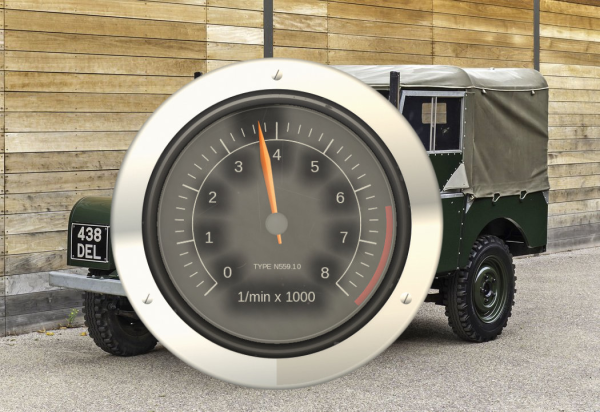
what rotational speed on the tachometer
3700 rpm
